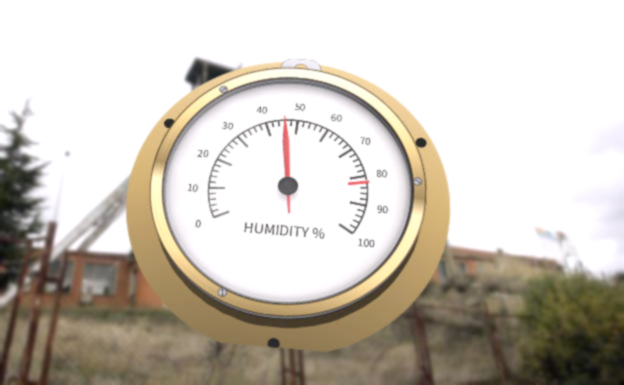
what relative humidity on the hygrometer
46 %
